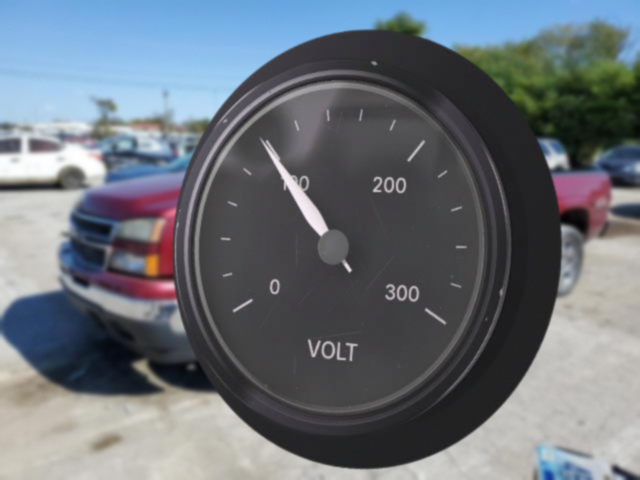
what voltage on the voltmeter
100 V
